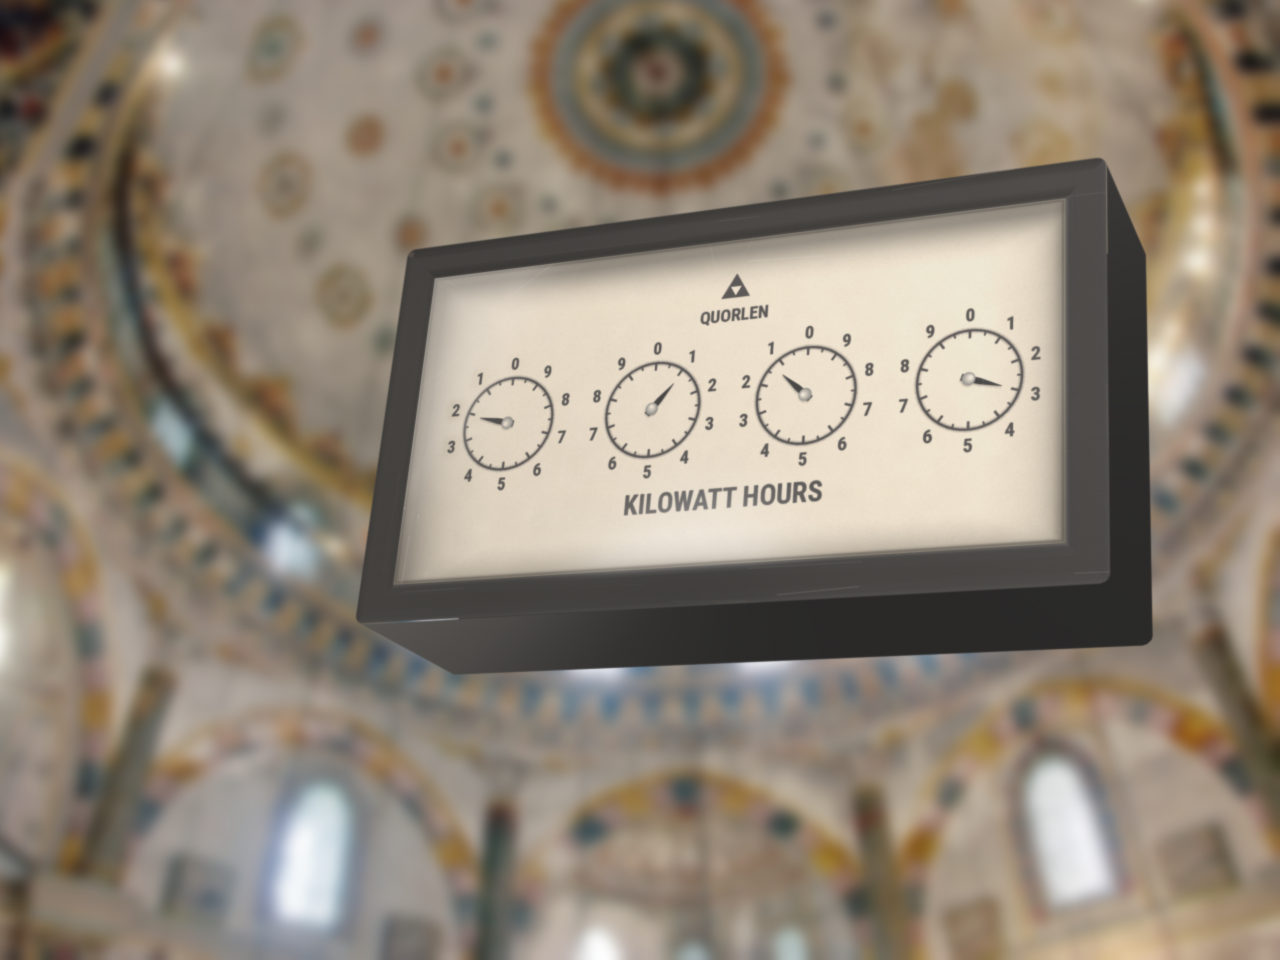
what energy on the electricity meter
2113 kWh
